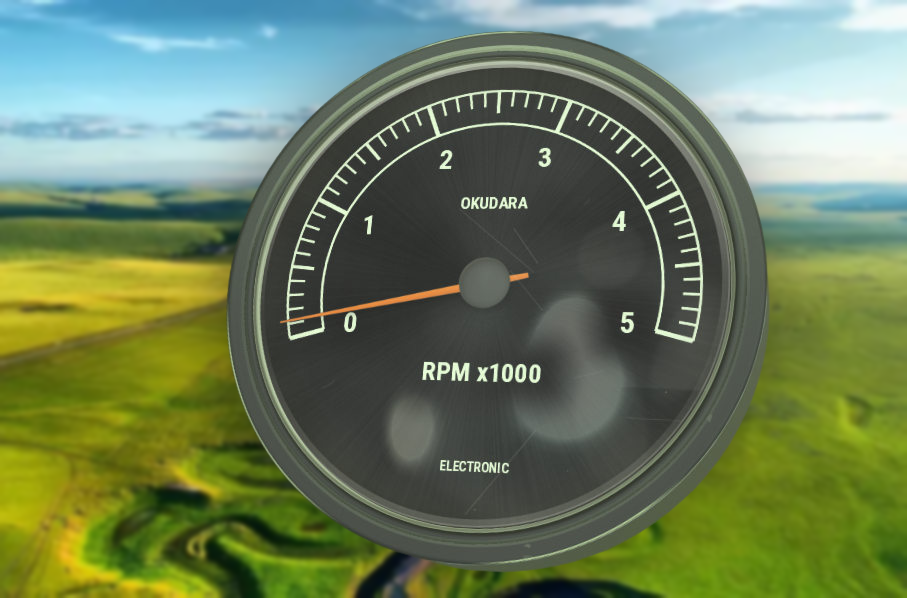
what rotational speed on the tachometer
100 rpm
